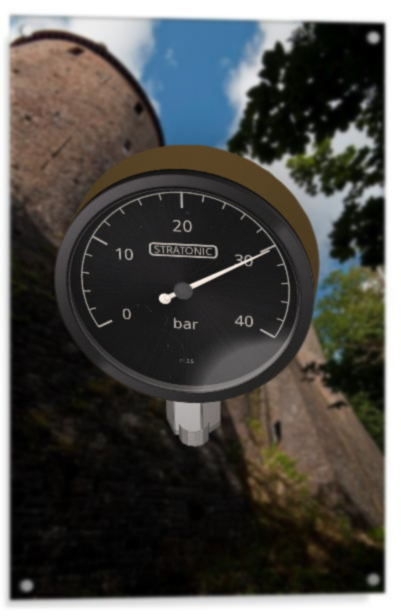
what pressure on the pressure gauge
30 bar
